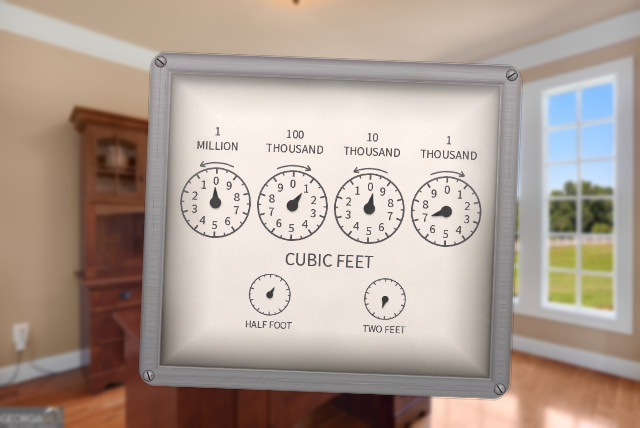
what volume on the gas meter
9700 ft³
